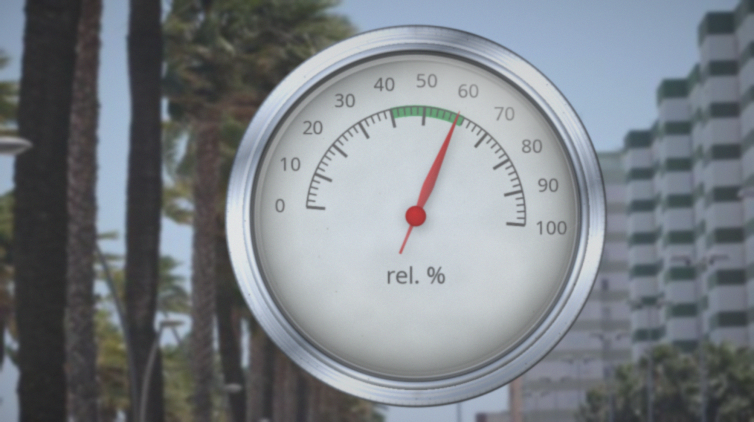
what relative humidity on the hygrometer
60 %
